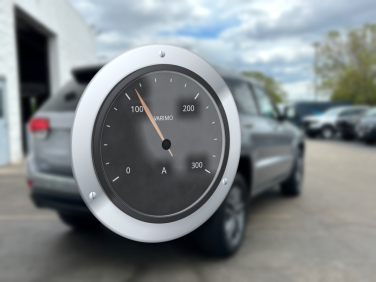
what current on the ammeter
110 A
